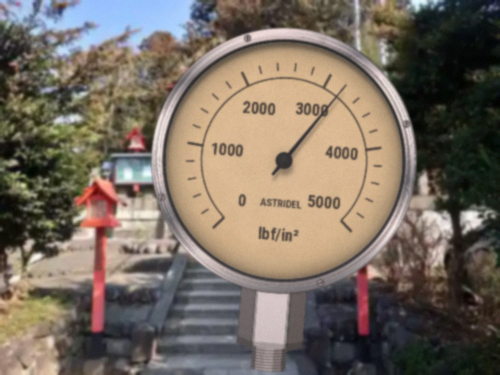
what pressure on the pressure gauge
3200 psi
